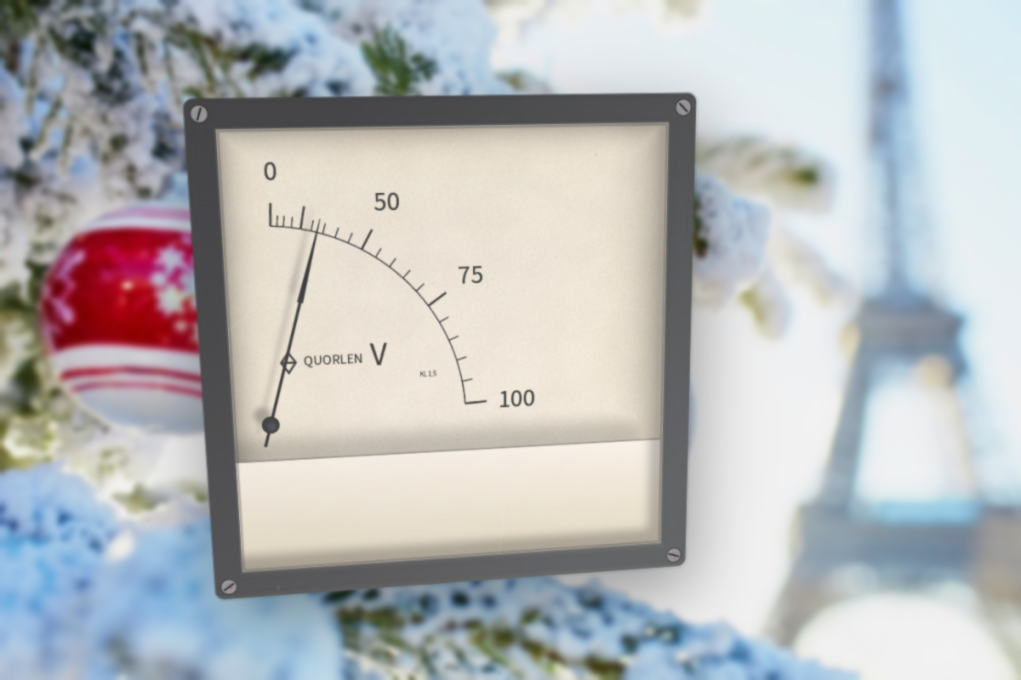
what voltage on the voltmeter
32.5 V
